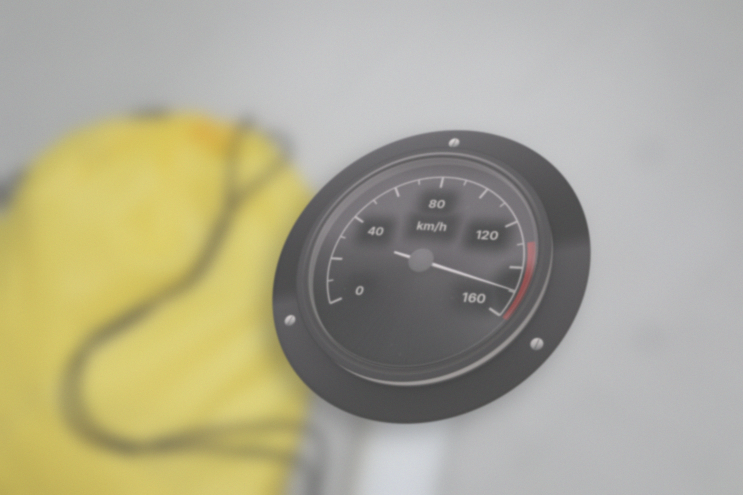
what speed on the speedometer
150 km/h
